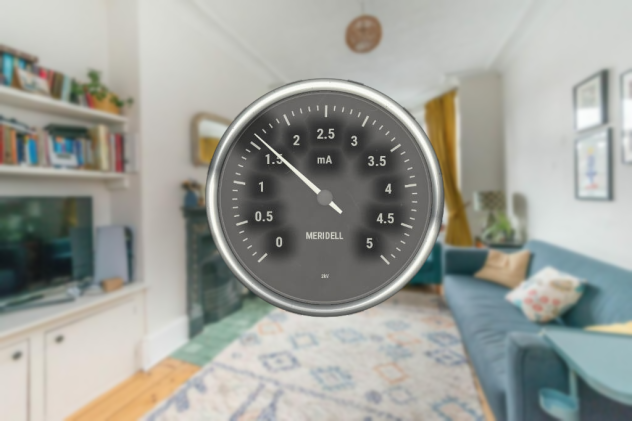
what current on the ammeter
1.6 mA
